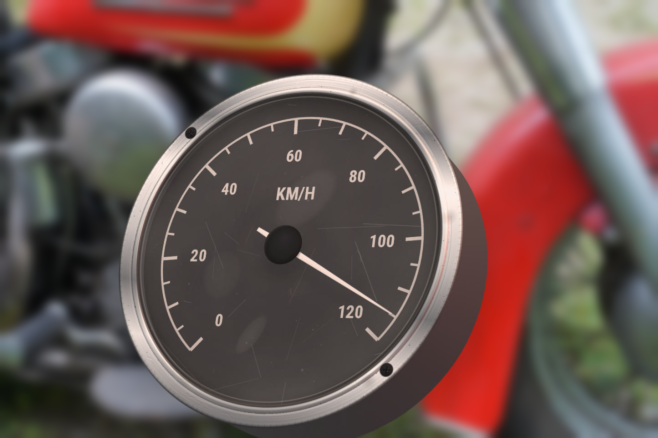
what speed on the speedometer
115 km/h
